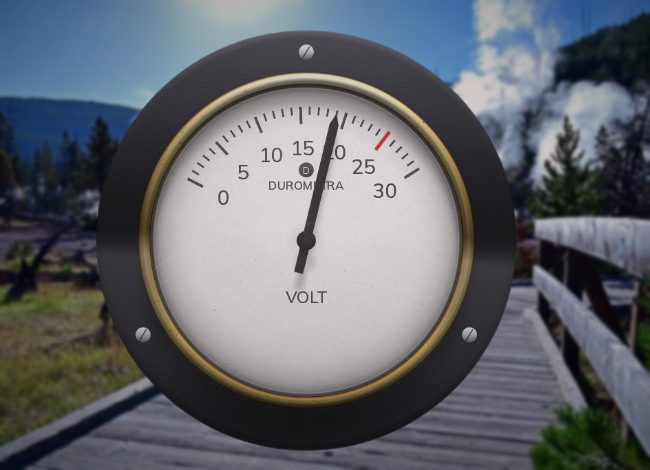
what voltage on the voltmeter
19 V
